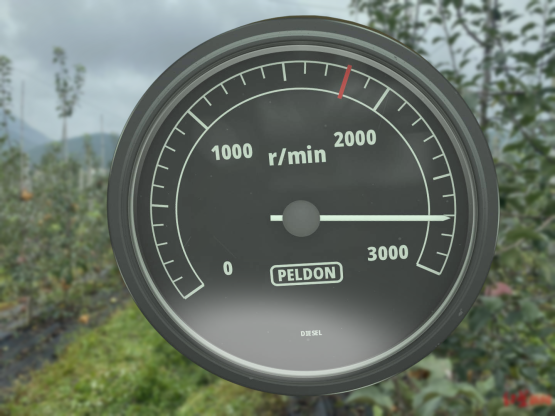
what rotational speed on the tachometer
2700 rpm
